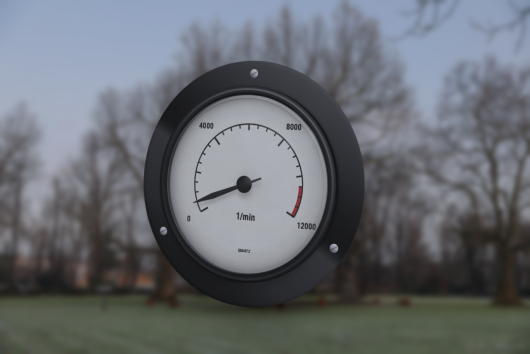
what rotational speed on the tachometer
500 rpm
